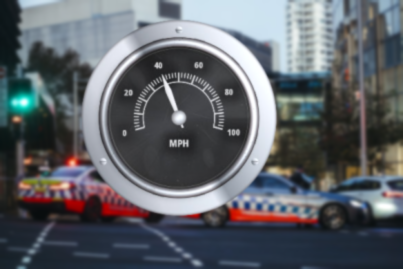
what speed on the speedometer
40 mph
